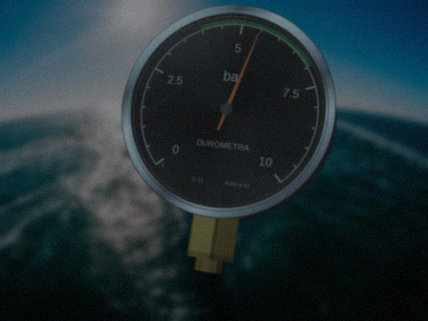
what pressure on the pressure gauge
5.5 bar
